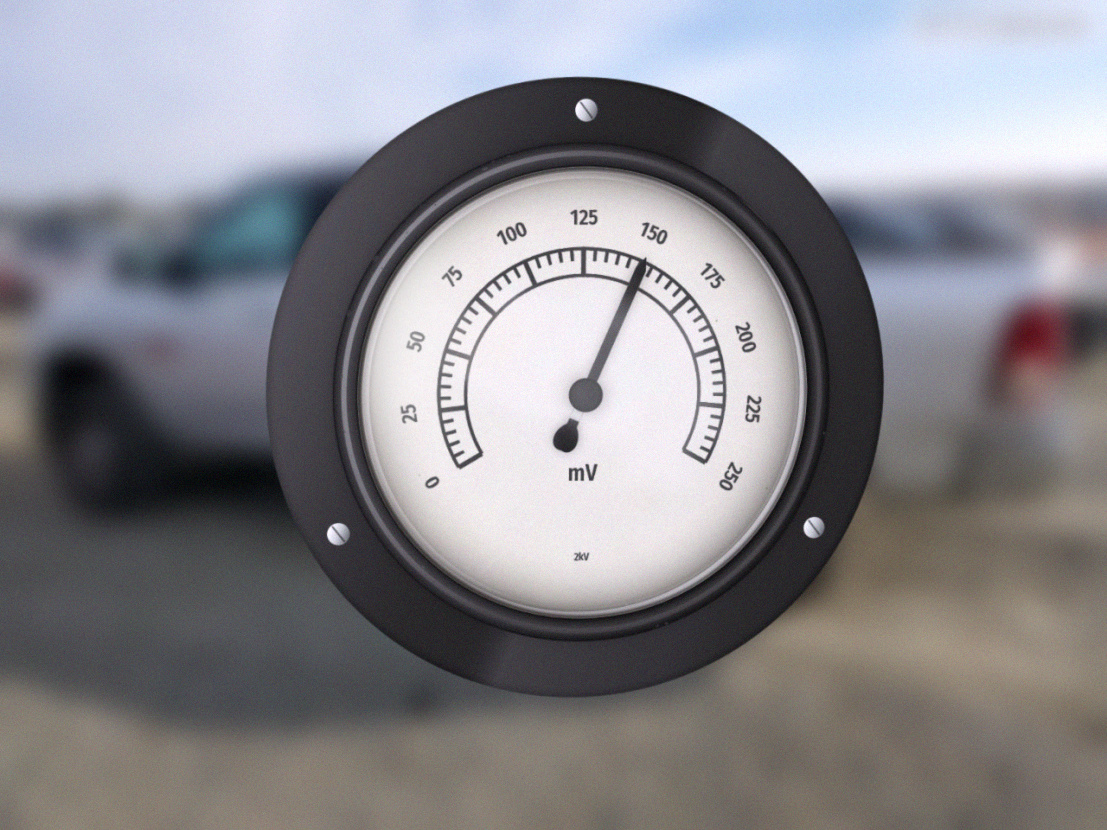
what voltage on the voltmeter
150 mV
